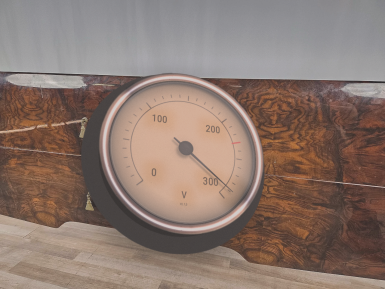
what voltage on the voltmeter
290 V
